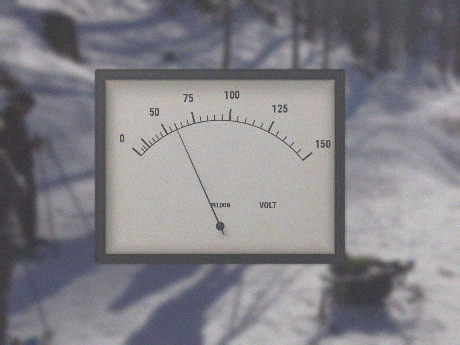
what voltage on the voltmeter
60 V
